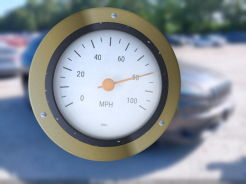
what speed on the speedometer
80 mph
